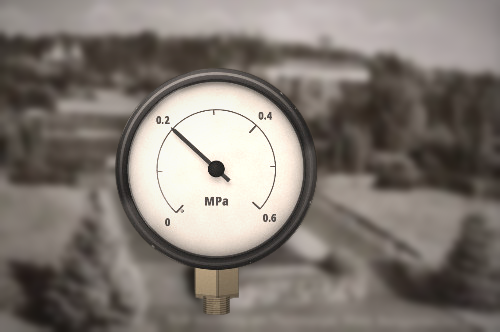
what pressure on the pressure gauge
0.2 MPa
